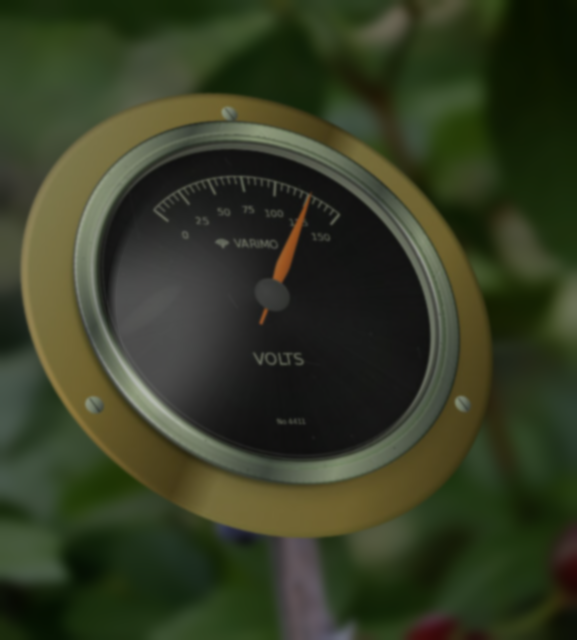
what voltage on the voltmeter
125 V
